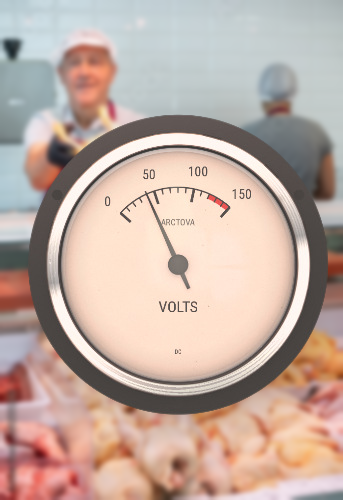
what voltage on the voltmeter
40 V
